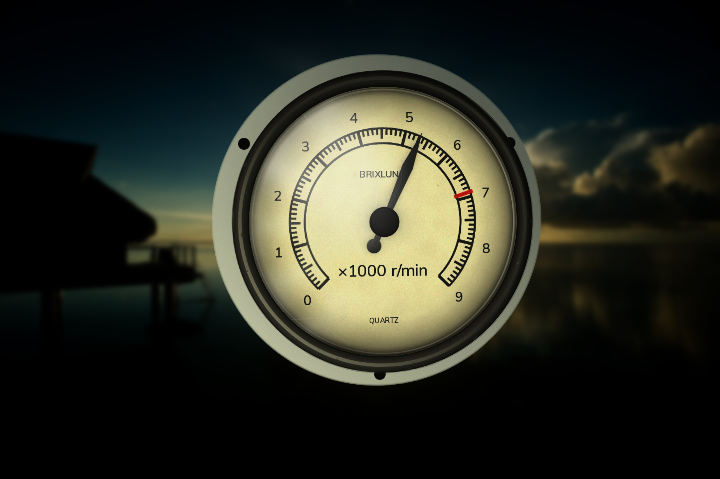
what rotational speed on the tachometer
5300 rpm
